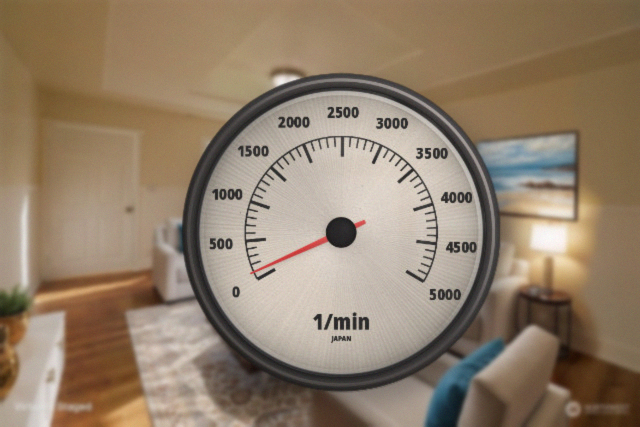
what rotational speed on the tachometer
100 rpm
